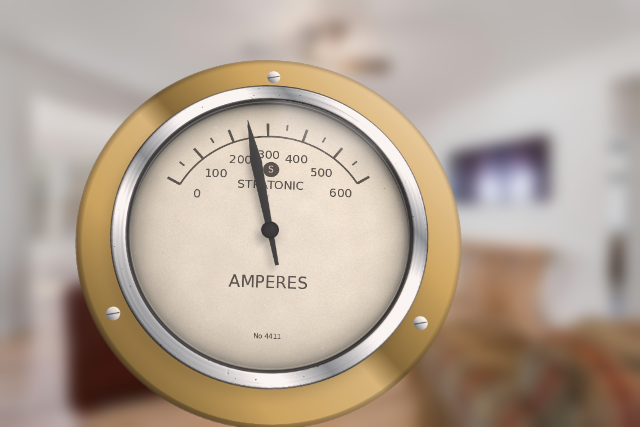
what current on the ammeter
250 A
